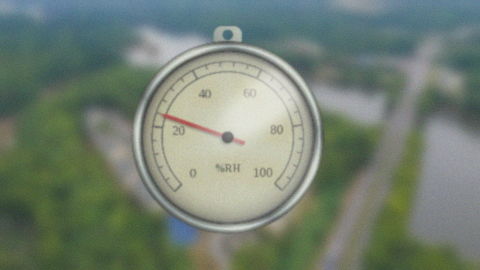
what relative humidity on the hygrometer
24 %
